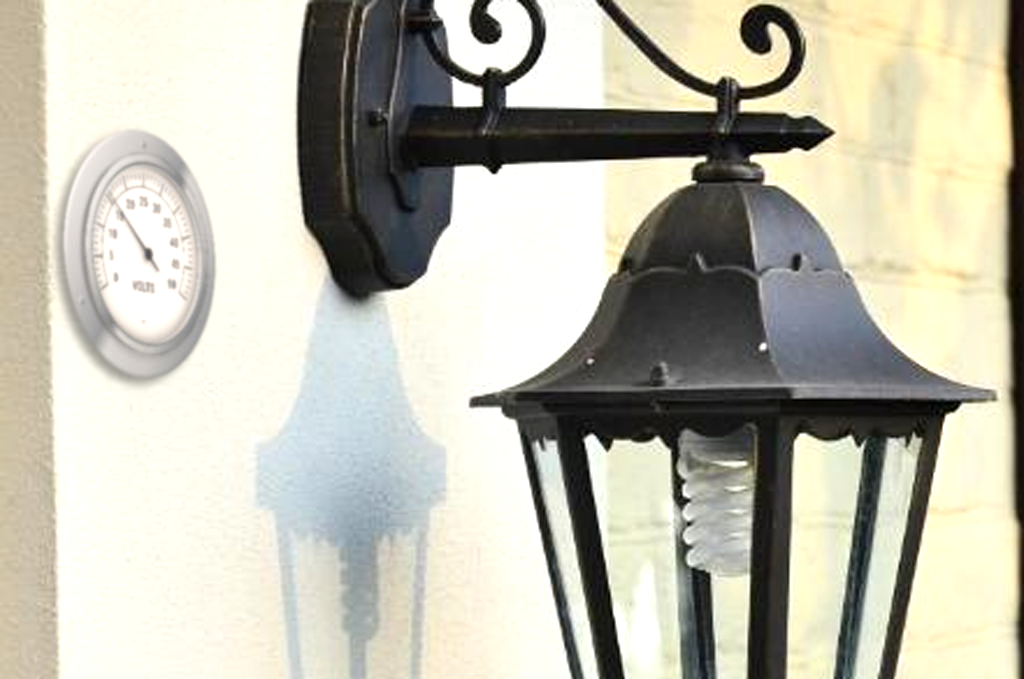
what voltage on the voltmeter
15 V
